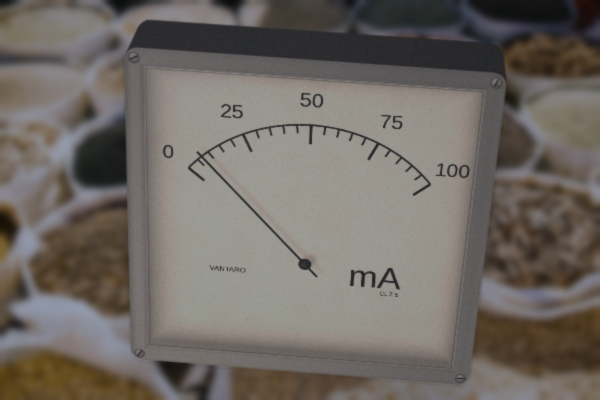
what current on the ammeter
7.5 mA
